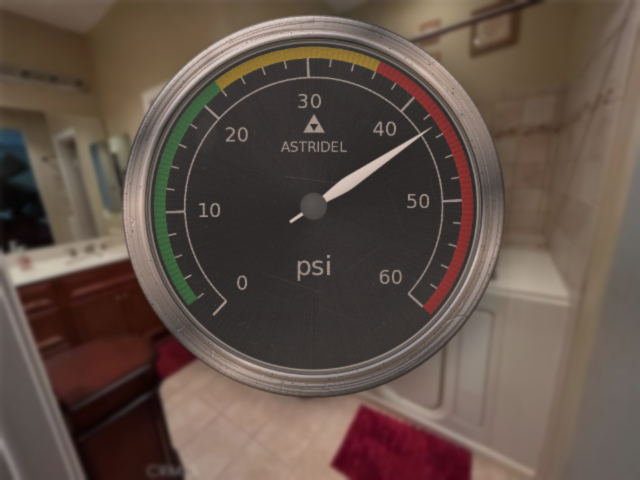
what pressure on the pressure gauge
43 psi
